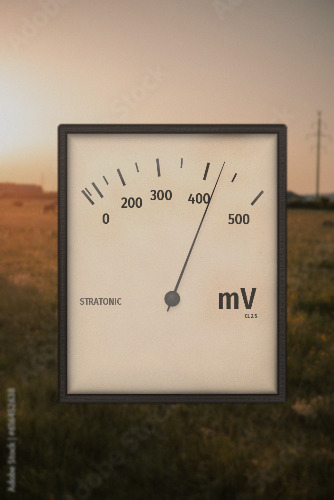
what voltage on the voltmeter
425 mV
